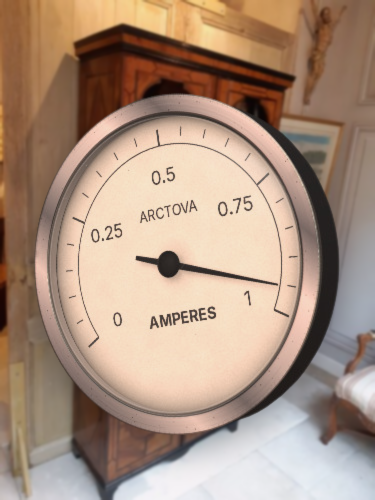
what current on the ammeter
0.95 A
